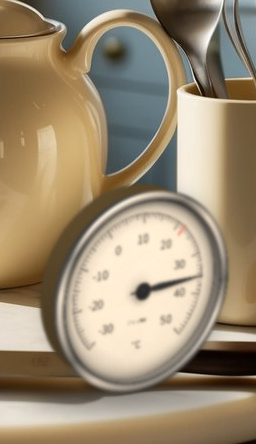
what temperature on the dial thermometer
35 °C
